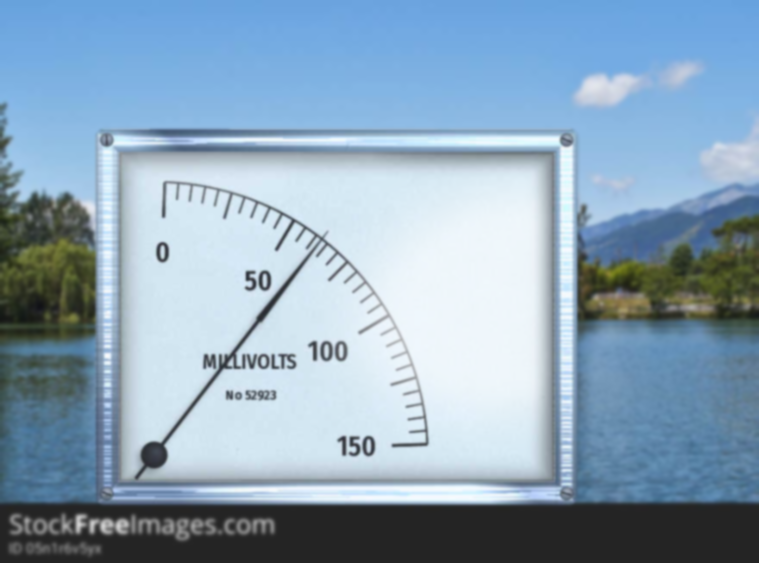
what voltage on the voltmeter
62.5 mV
